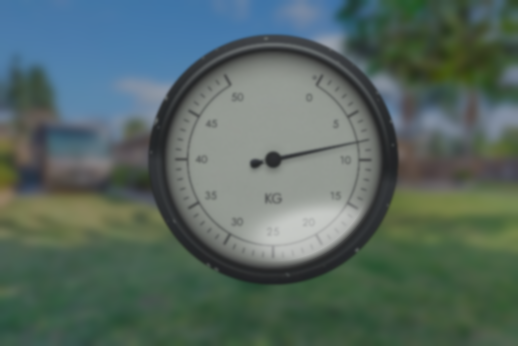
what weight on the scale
8 kg
